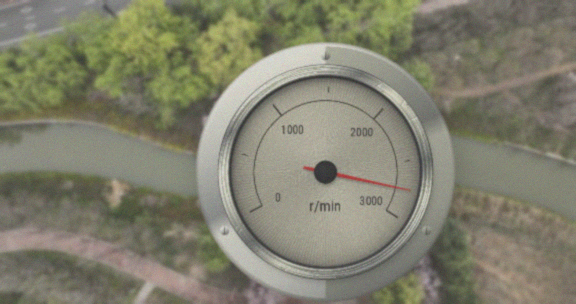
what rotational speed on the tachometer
2750 rpm
